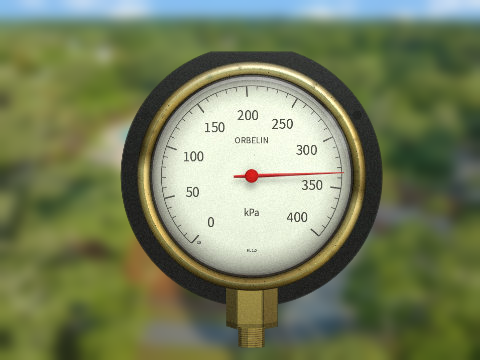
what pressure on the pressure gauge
335 kPa
